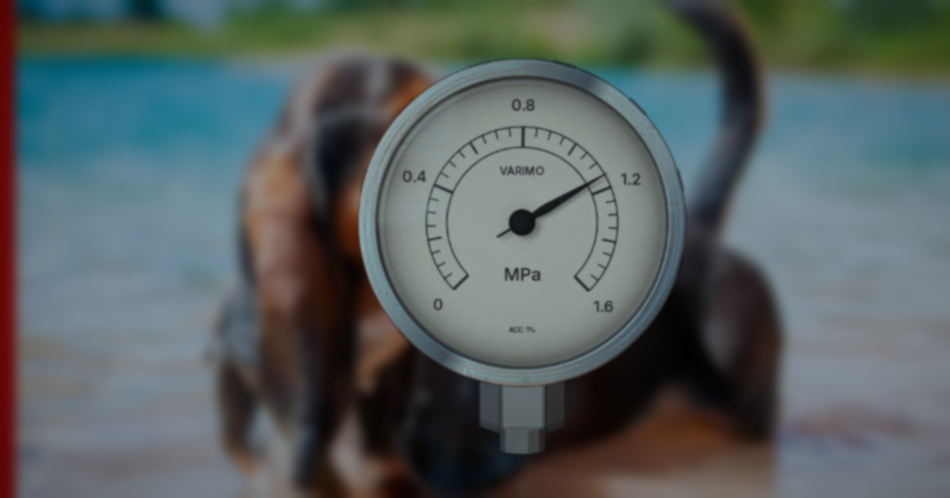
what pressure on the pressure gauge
1.15 MPa
